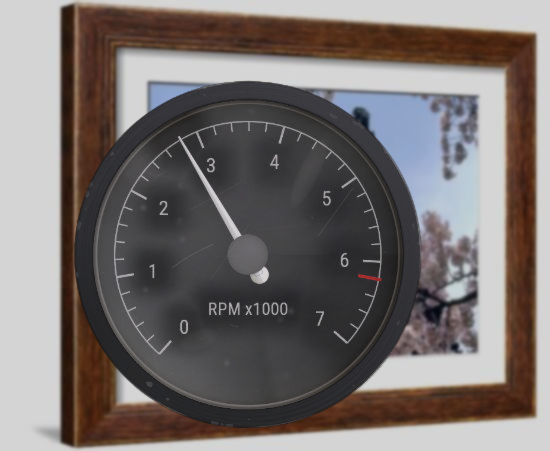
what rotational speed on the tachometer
2800 rpm
